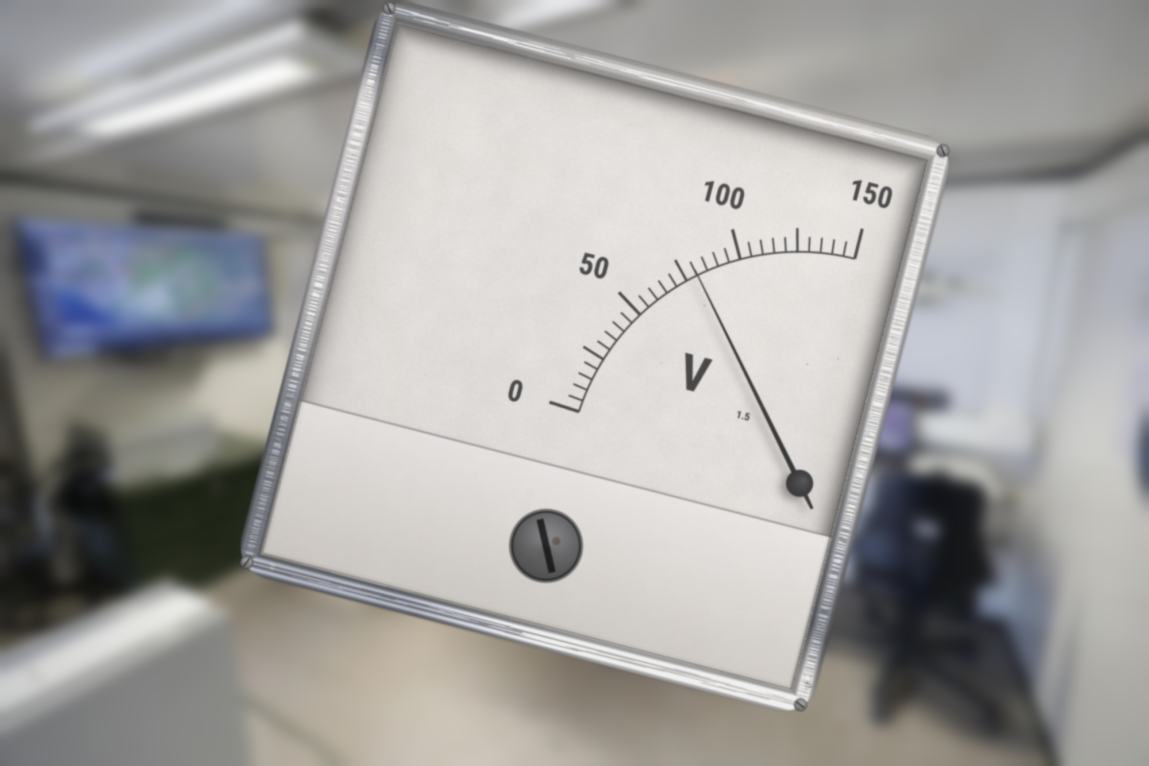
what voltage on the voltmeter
80 V
